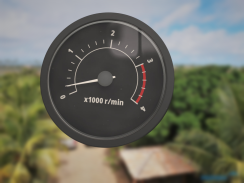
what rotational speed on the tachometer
200 rpm
